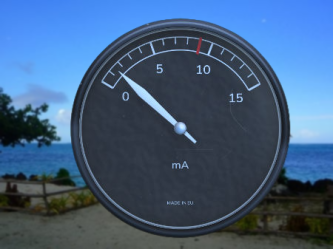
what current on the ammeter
1.5 mA
